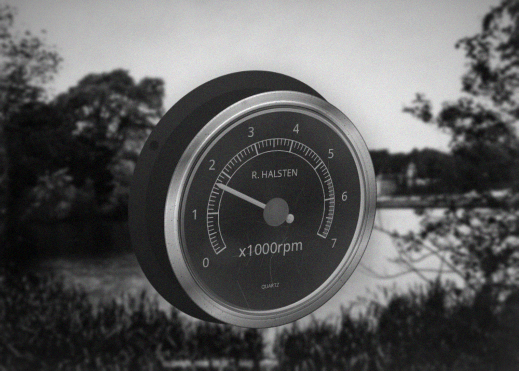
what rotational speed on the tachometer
1700 rpm
